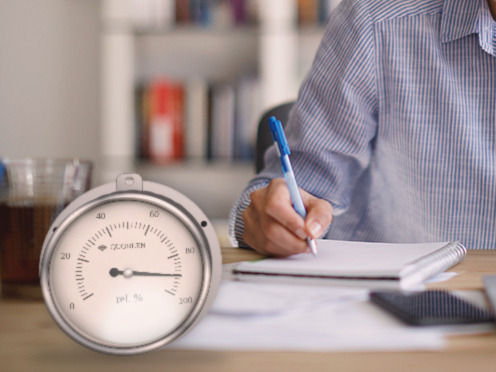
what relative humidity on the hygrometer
90 %
